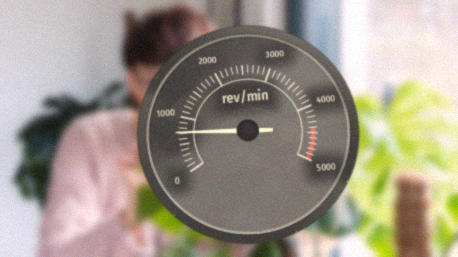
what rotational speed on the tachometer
700 rpm
